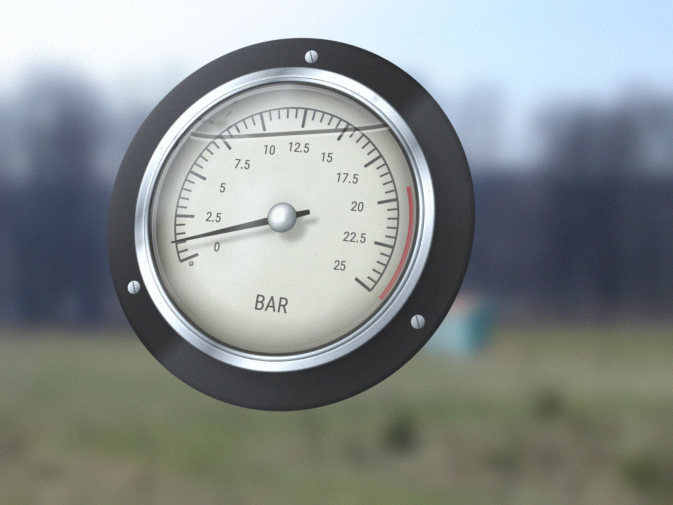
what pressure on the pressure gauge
1 bar
